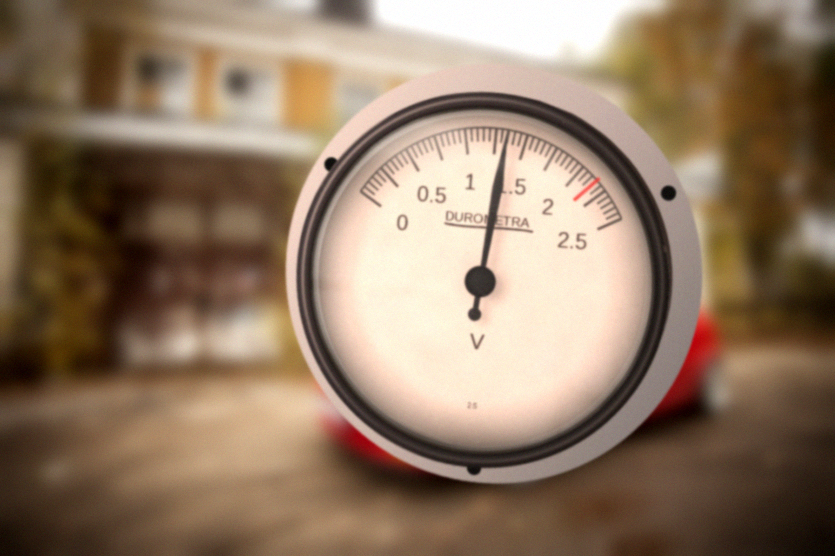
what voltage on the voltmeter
1.35 V
